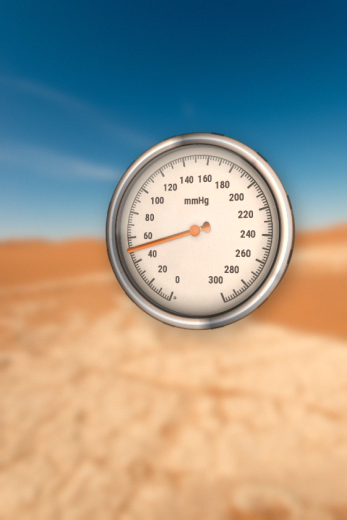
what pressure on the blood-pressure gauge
50 mmHg
